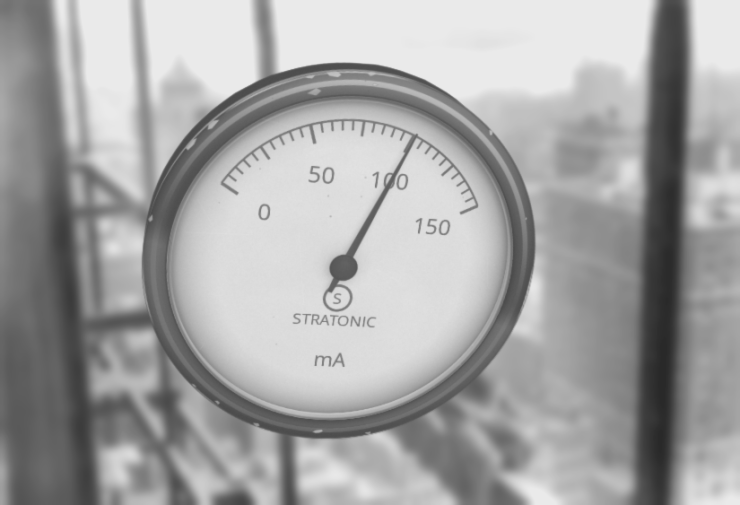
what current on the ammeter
100 mA
